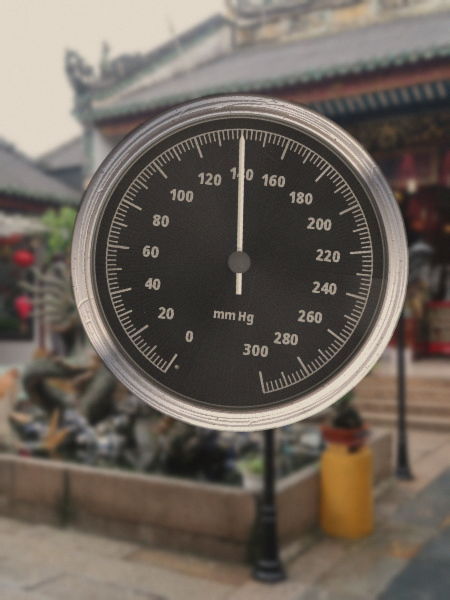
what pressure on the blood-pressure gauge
140 mmHg
